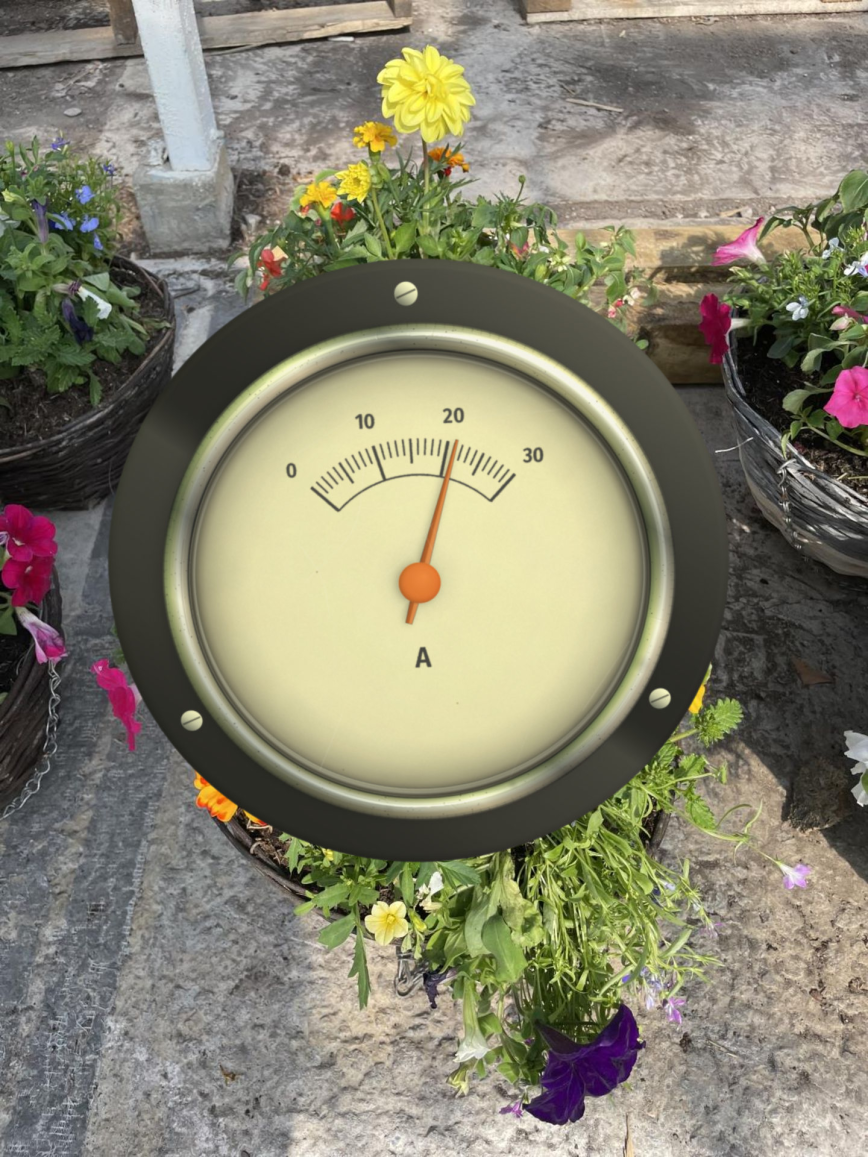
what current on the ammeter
21 A
